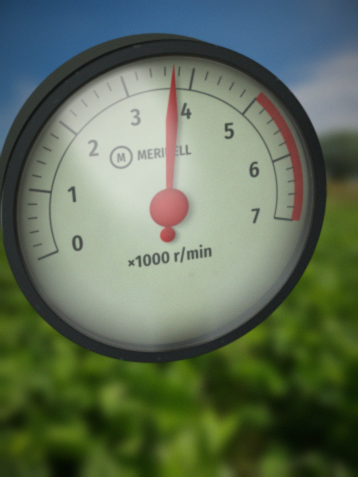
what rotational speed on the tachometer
3700 rpm
